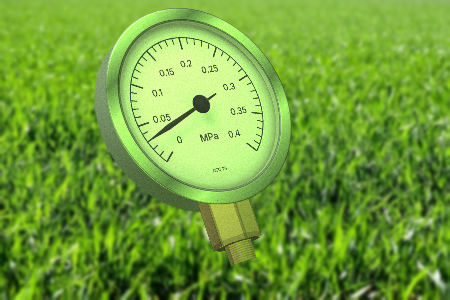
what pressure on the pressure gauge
0.03 MPa
